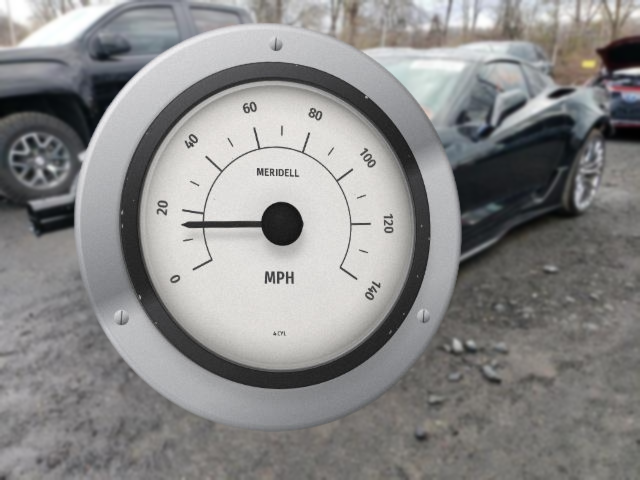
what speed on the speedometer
15 mph
